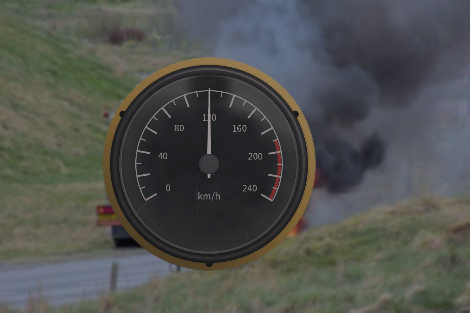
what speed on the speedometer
120 km/h
